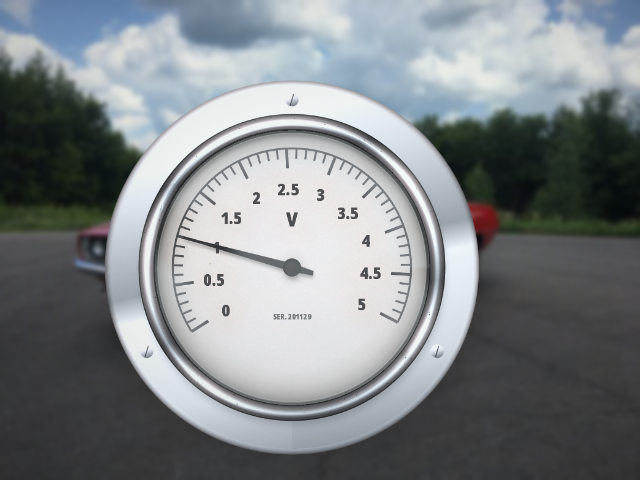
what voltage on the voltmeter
1 V
